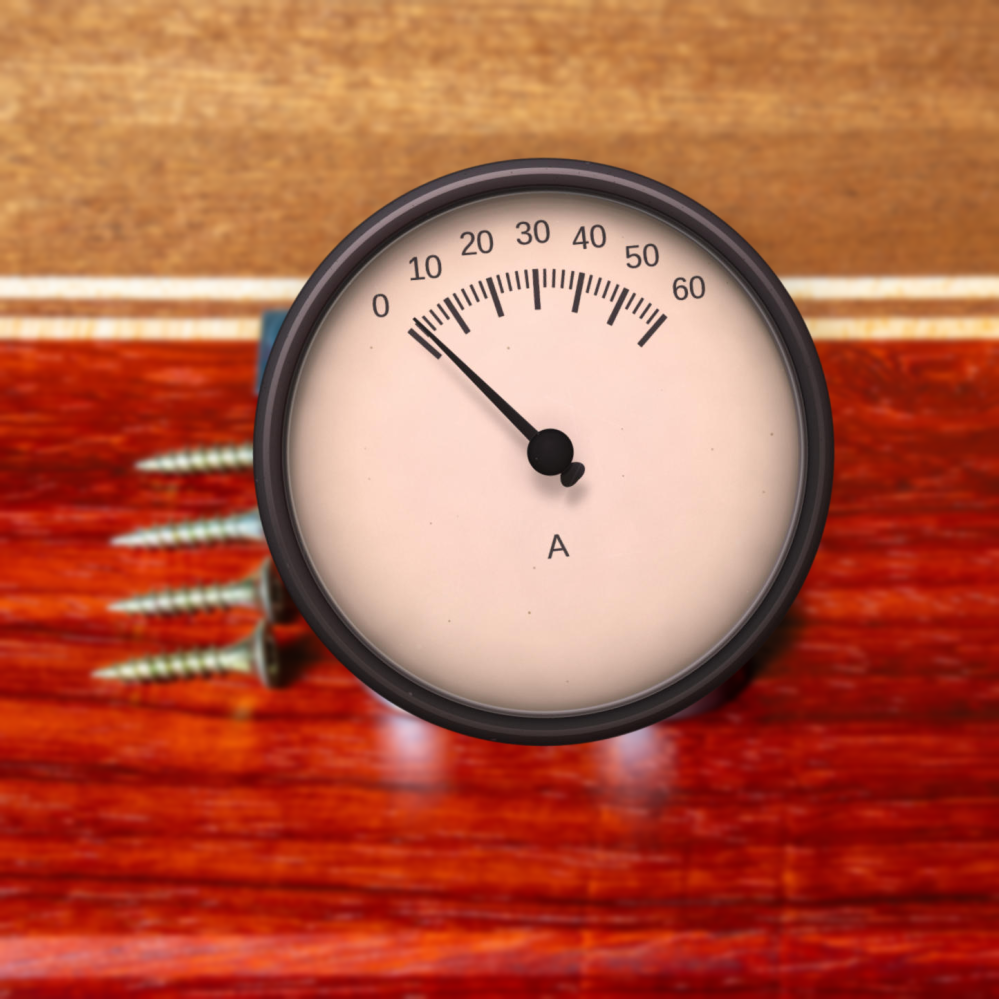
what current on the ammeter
2 A
